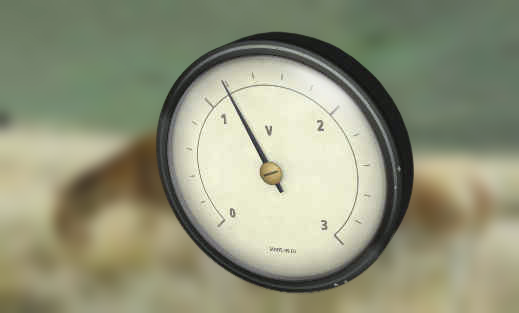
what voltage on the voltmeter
1.2 V
